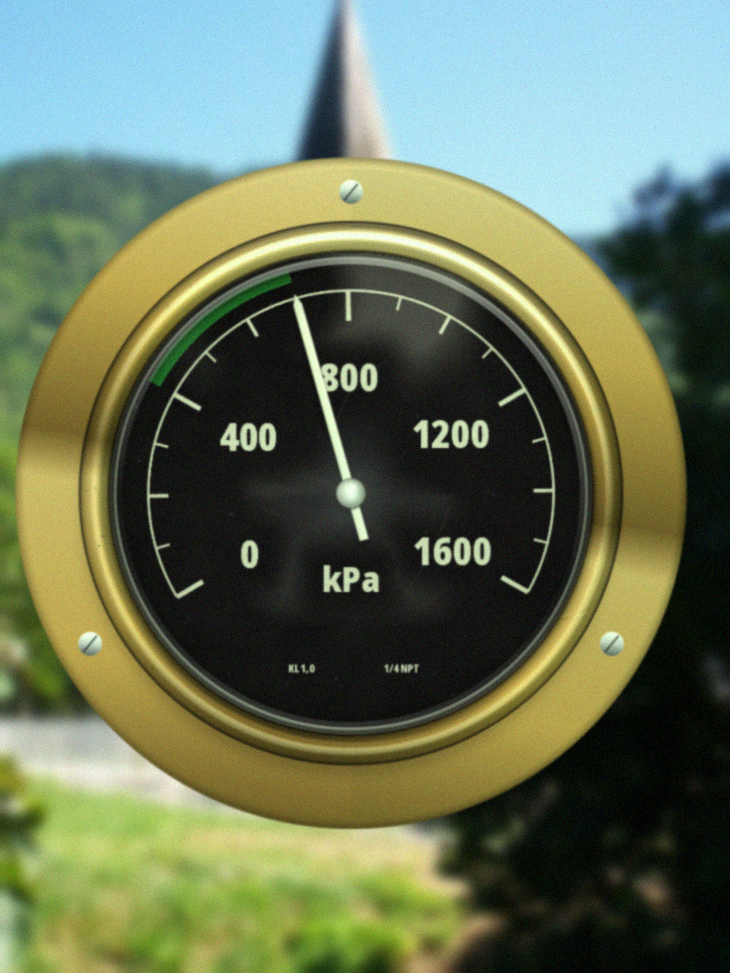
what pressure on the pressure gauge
700 kPa
